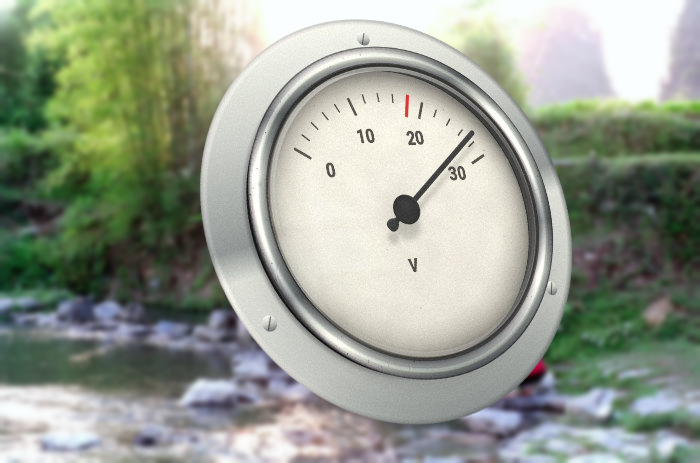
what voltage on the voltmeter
27 V
